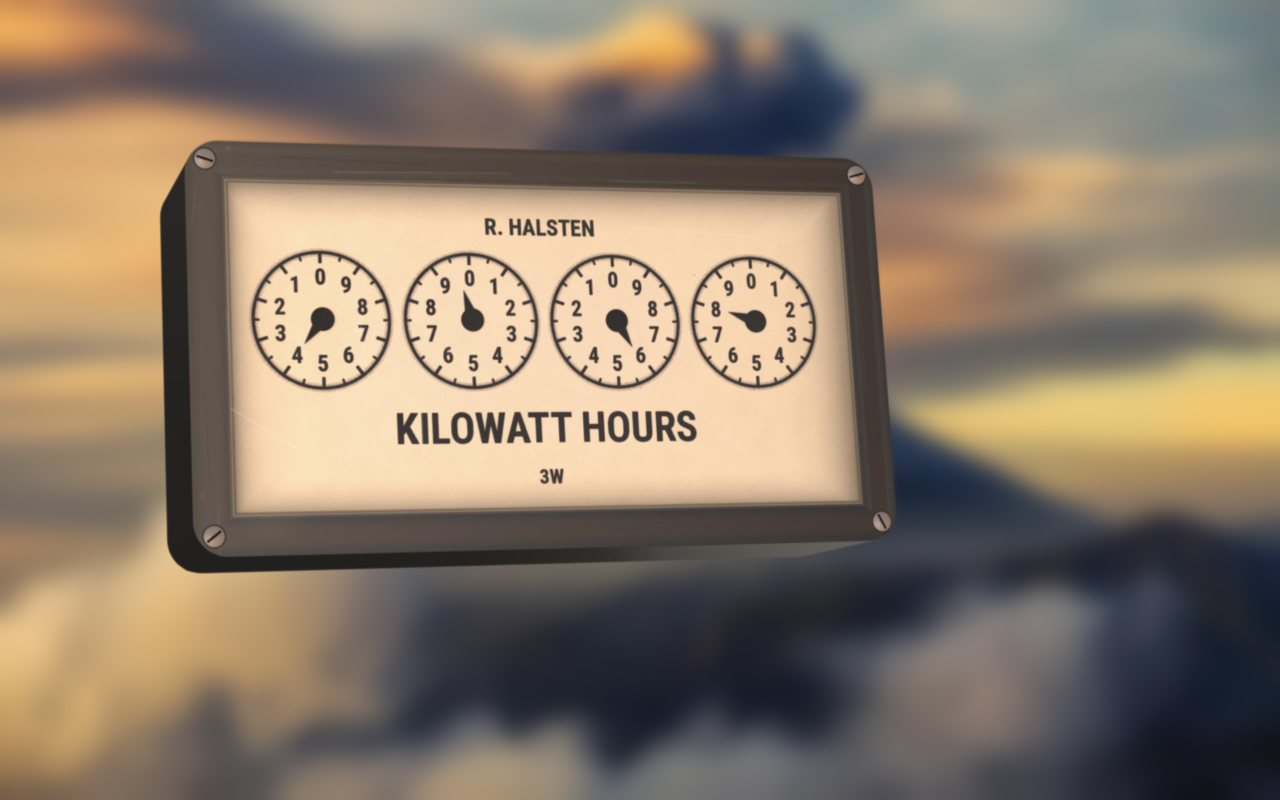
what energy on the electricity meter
3958 kWh
